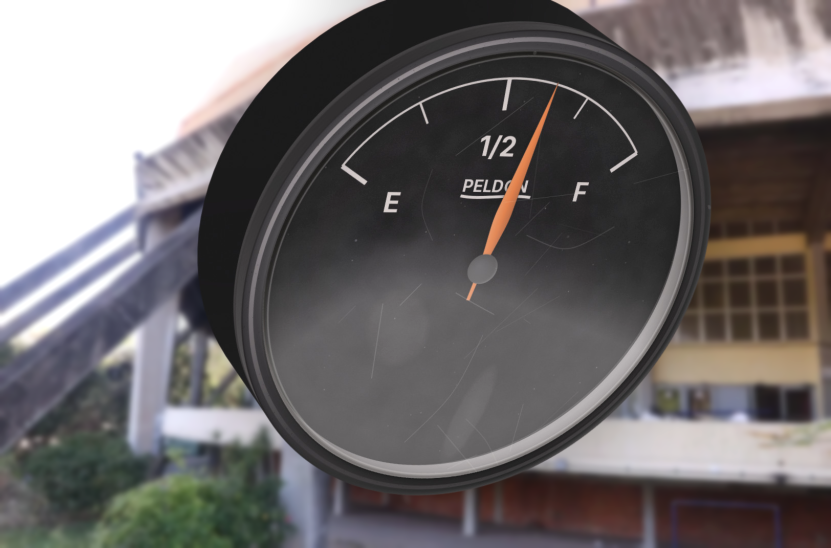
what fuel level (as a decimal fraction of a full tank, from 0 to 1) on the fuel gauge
0.625
